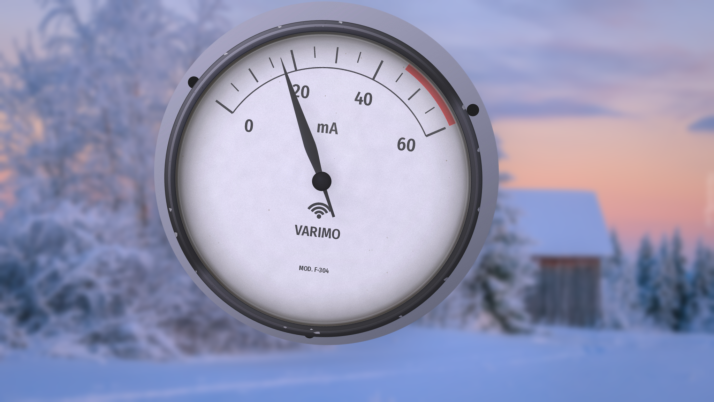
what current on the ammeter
17.5 mA
